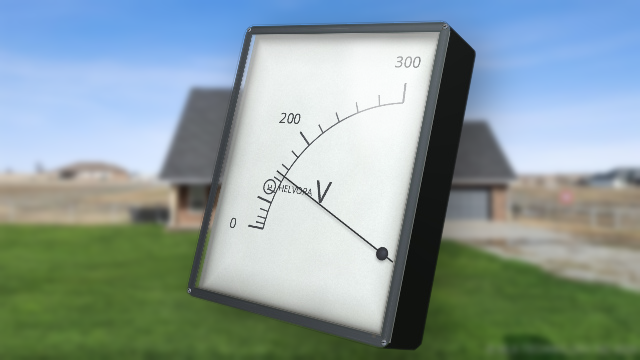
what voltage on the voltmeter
150 V
